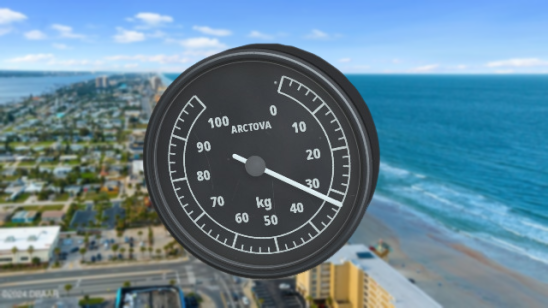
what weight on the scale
32 kg
